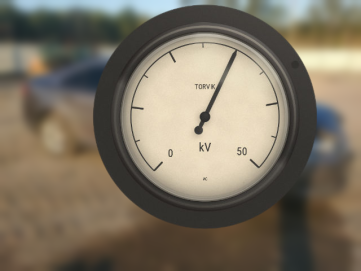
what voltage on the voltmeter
30 kV
